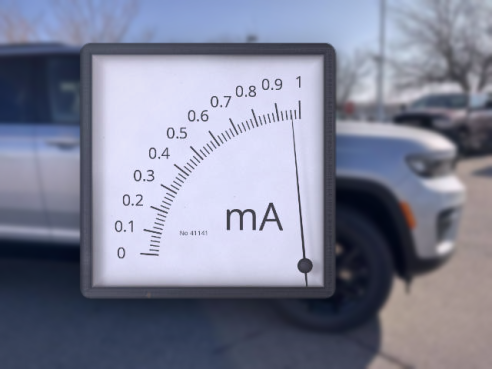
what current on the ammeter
0.96 mA
